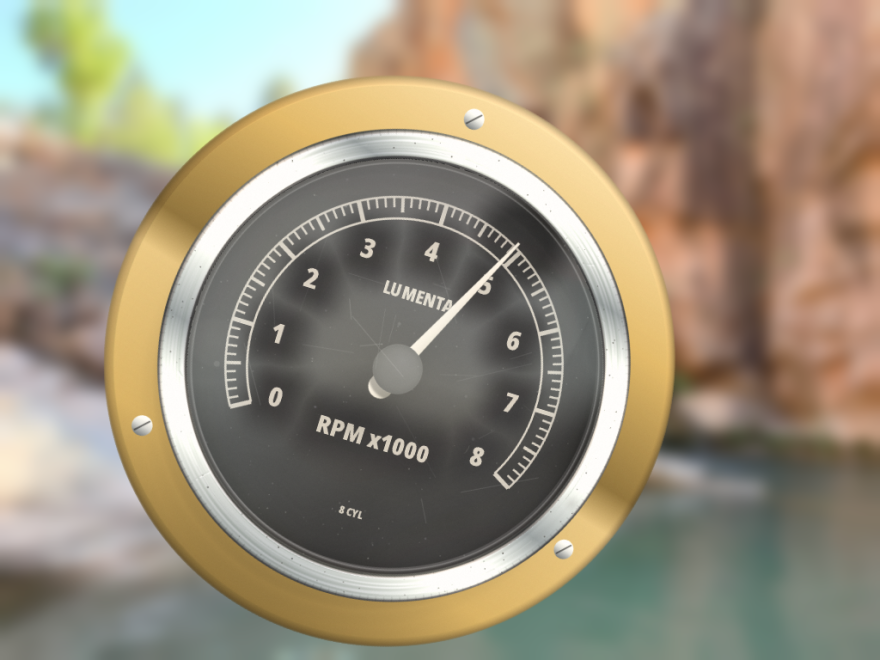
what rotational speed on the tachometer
4900 rpm
